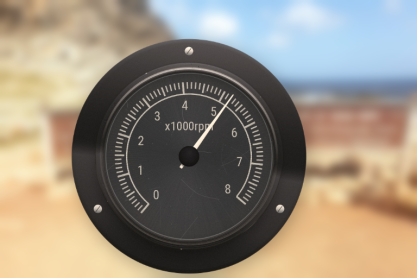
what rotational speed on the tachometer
5200 rpm
